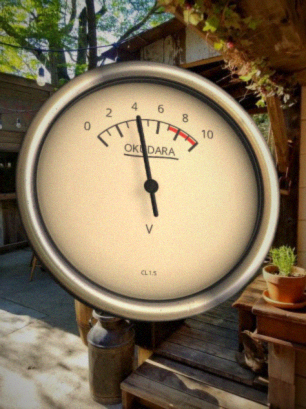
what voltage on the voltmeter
4 V
